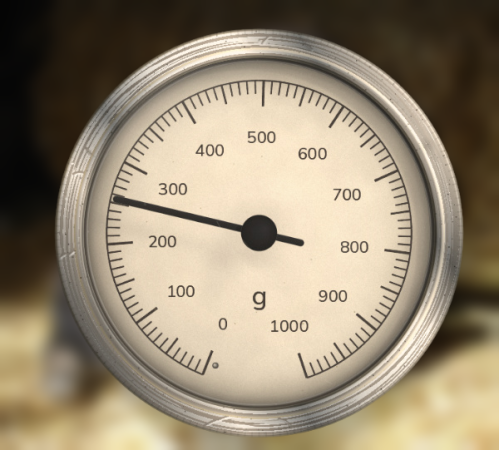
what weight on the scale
255 g
